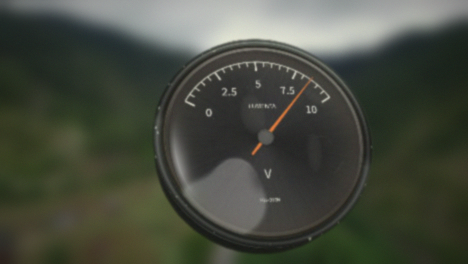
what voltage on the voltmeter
8.5 V
